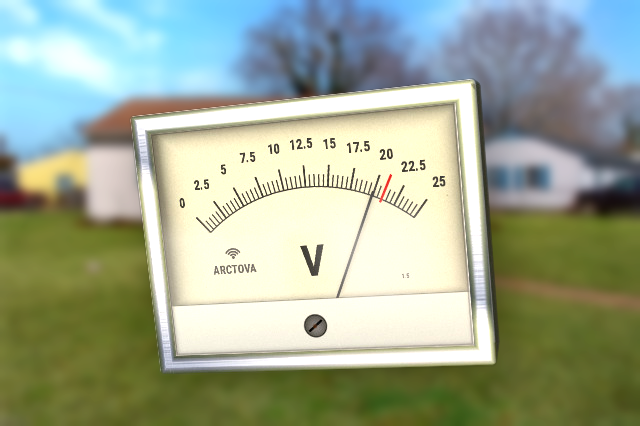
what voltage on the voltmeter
20 V
